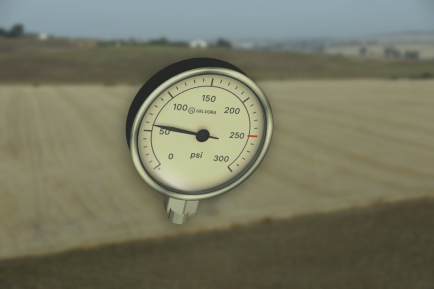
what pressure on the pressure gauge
60 psi
